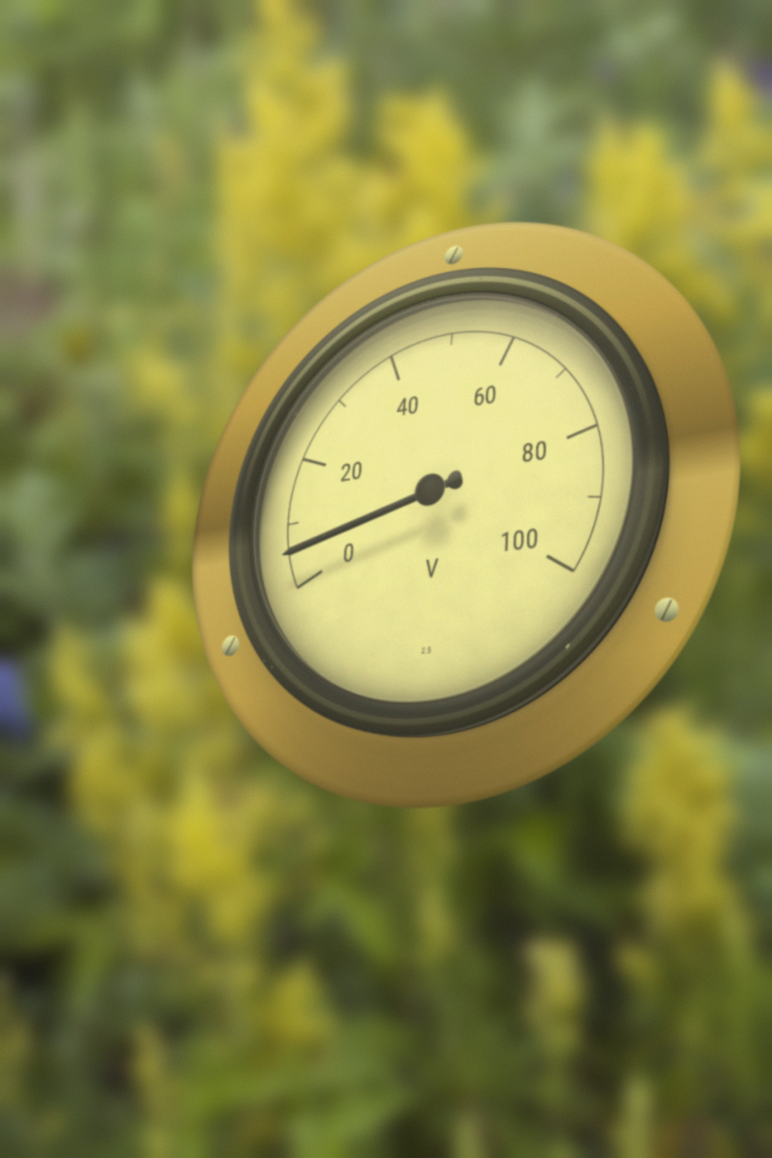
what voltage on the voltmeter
5 V
